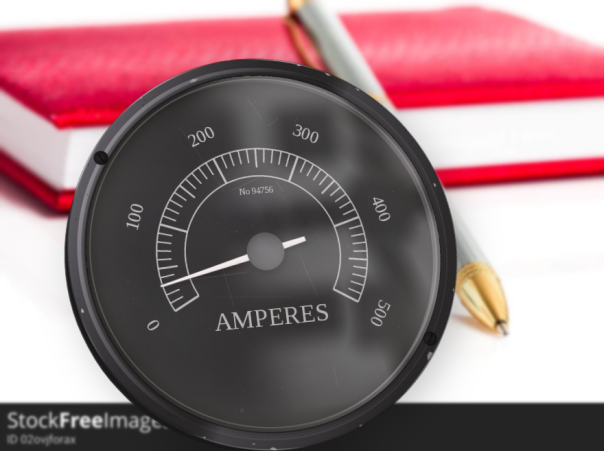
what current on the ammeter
30 A
